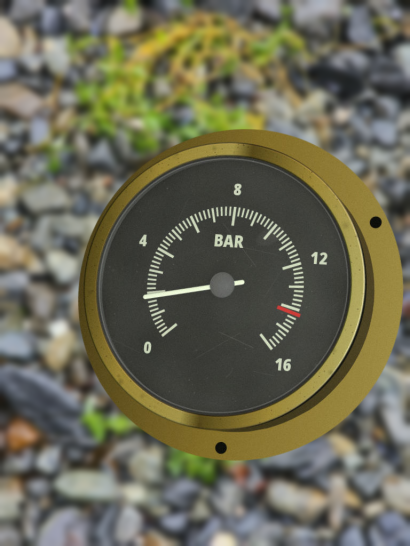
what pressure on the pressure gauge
1.8 bar
